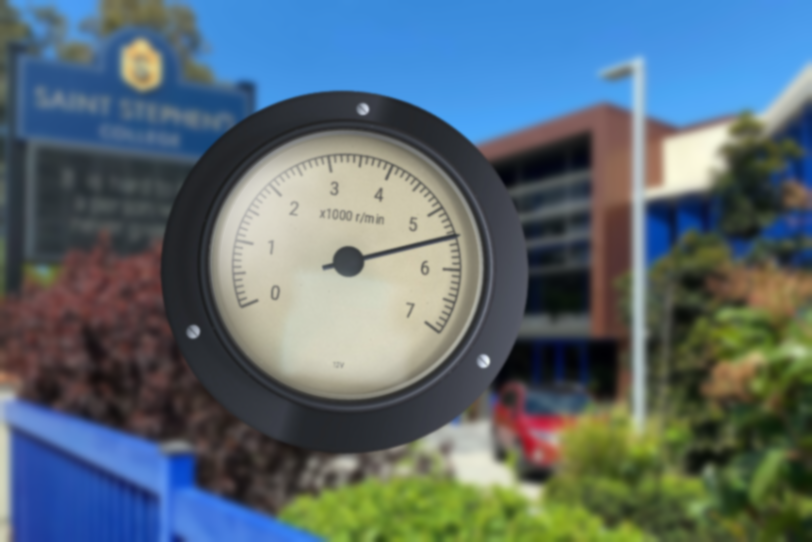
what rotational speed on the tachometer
5500 rpm
